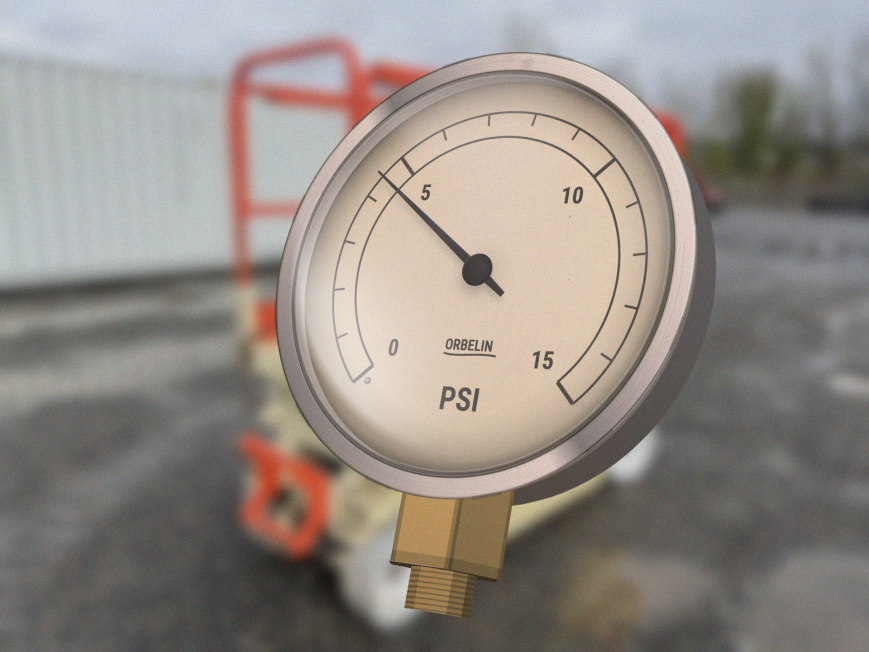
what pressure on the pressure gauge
4.5 psi
